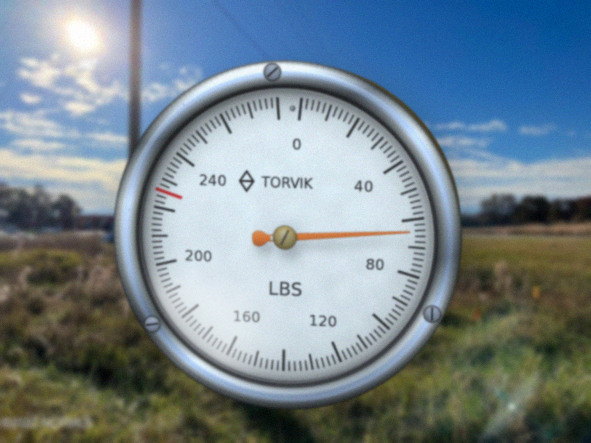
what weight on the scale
64 lb
